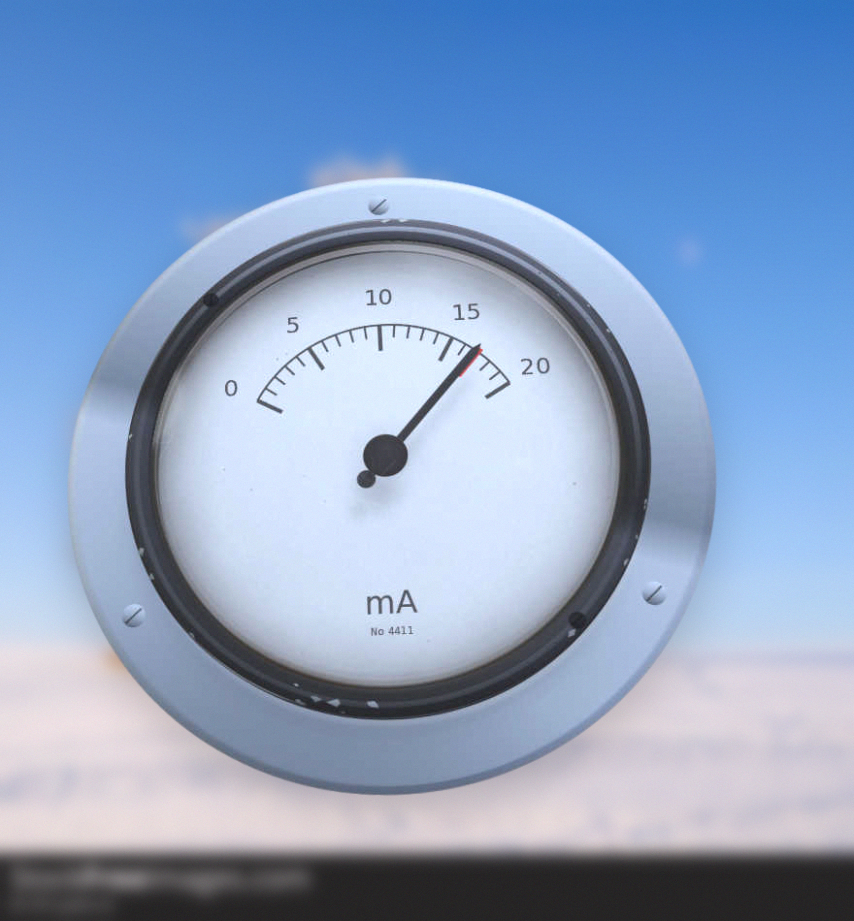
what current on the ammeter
17 mA
